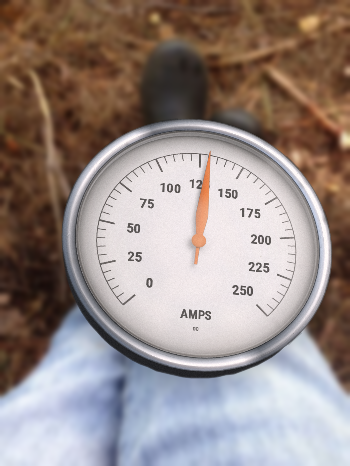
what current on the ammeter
130 A
